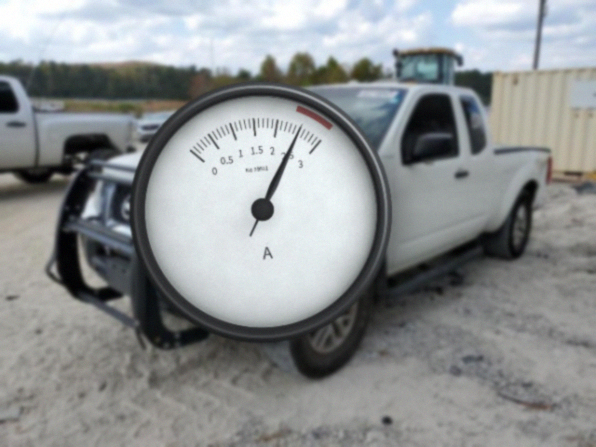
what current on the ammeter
2.5 A
